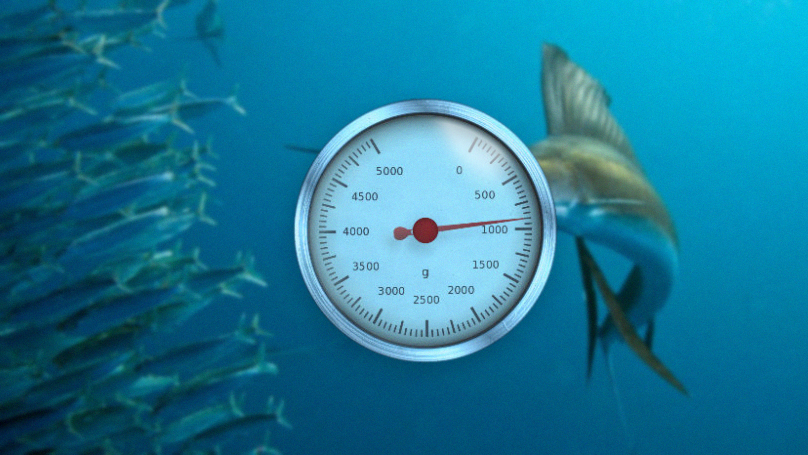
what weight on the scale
900 g
